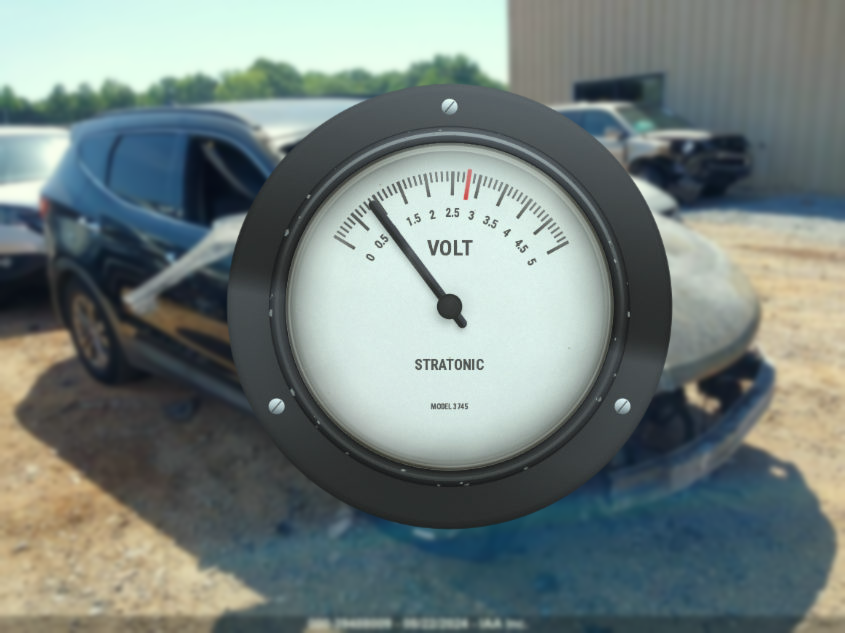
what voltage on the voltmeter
0.9 V
